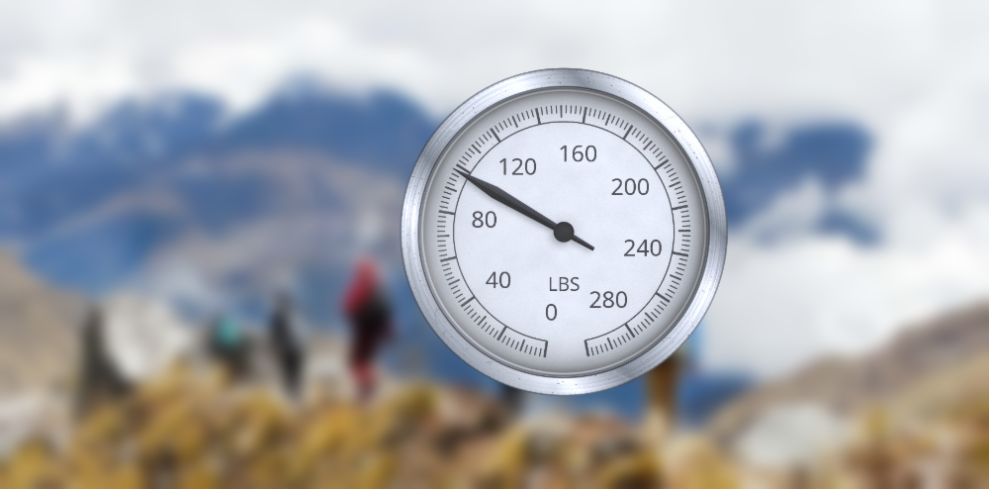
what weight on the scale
98 lb
